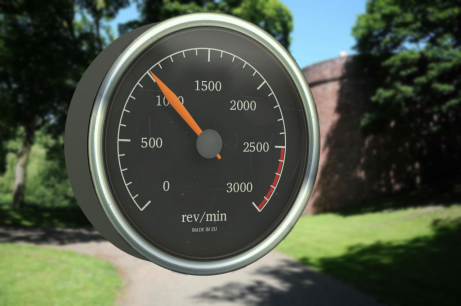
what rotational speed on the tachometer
1000 rpm
